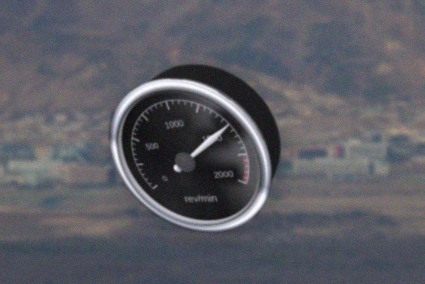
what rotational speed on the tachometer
1500 rpm
